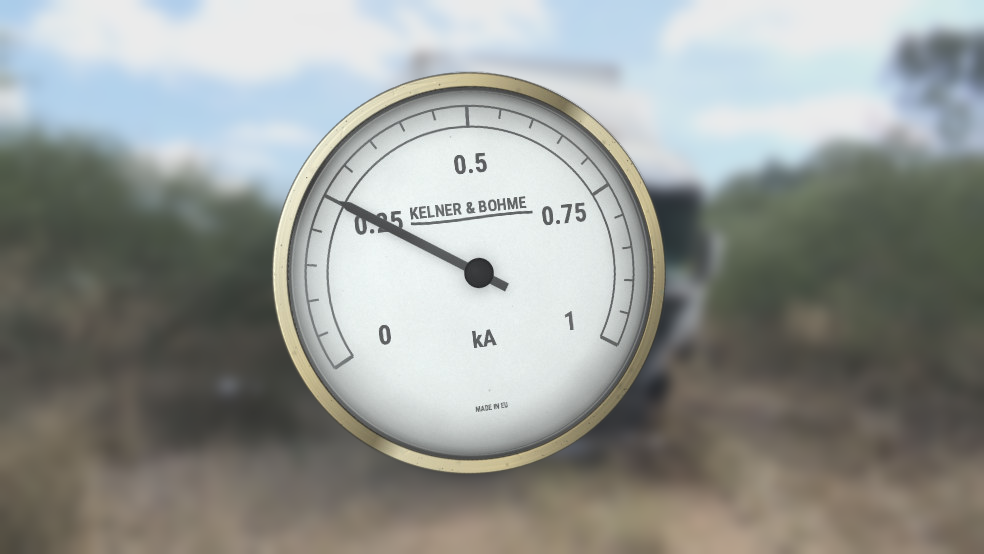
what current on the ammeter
0.25 kA
